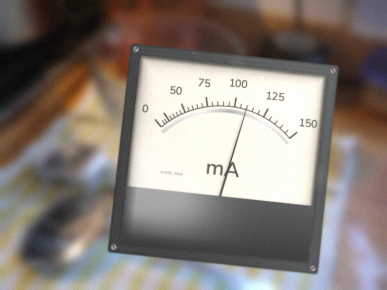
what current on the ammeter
110 mA
